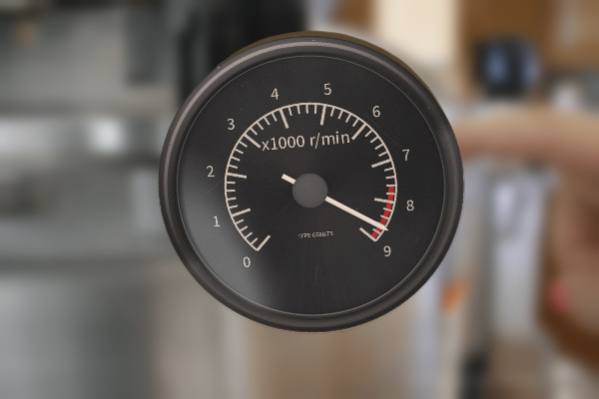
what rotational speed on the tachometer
8600 rpm
